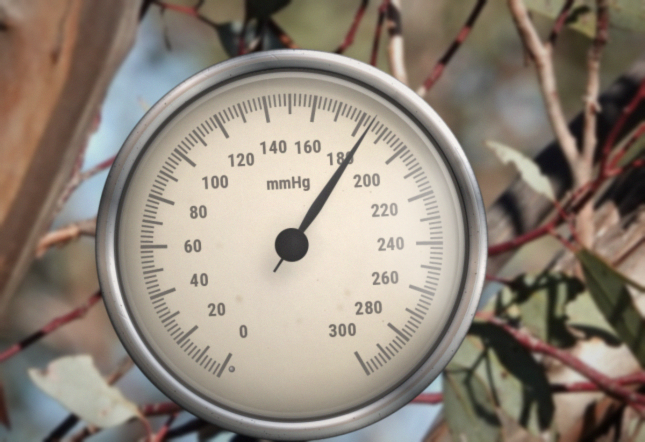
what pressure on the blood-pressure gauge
184 mmHg
